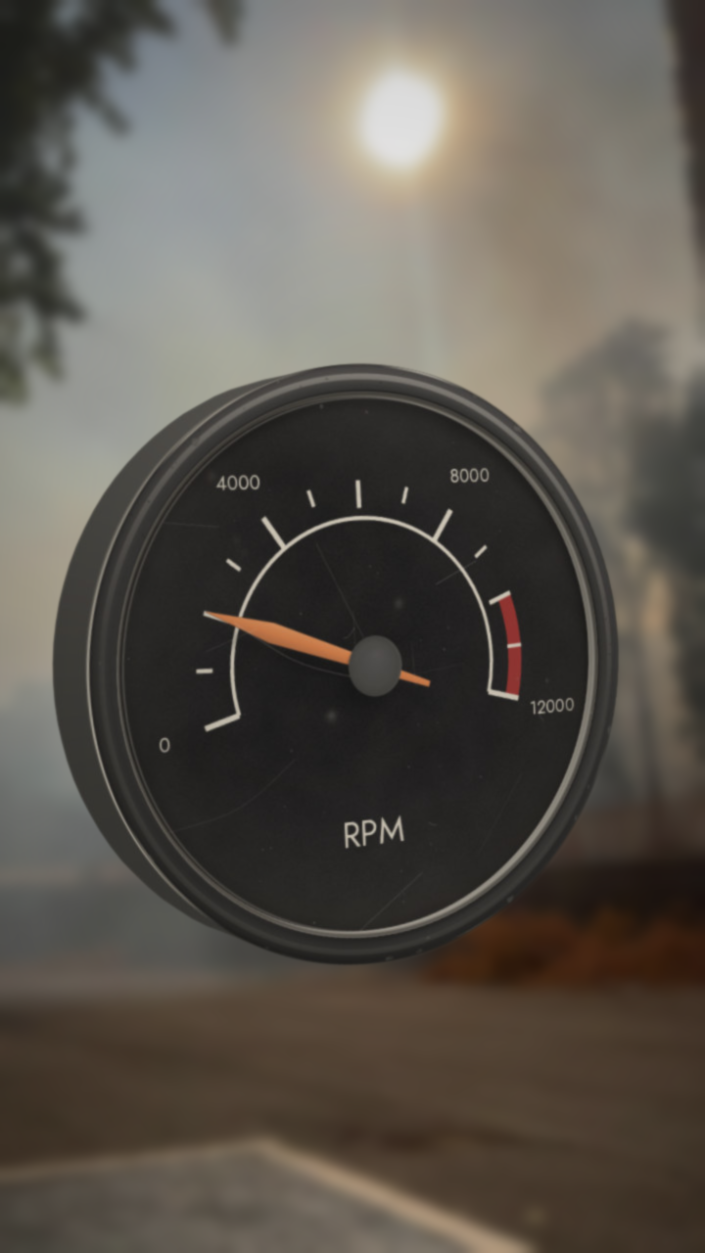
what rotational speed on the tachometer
2000 rpm
